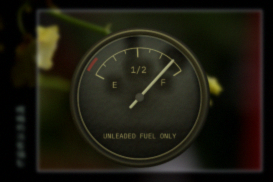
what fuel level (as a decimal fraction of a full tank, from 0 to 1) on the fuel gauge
0.875
